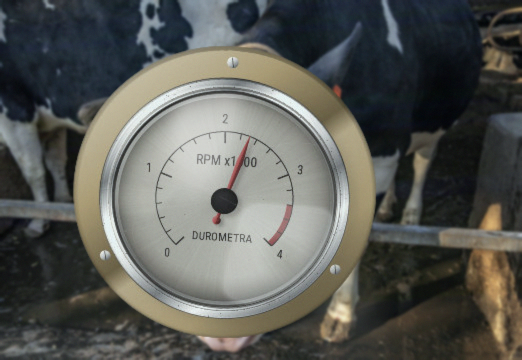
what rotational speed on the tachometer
2300 rpm
